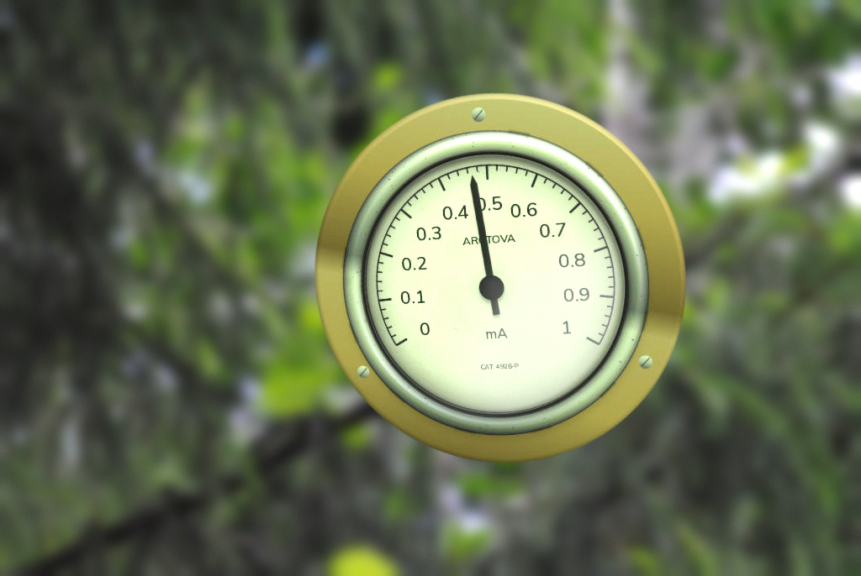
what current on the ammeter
0.47 mA
